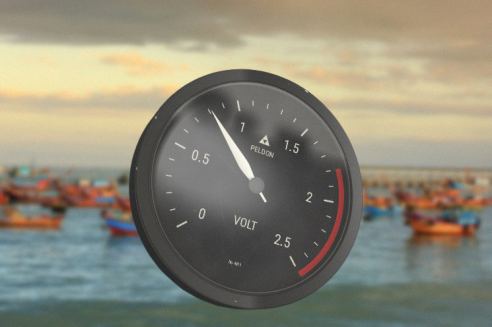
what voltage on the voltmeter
0.8 V
